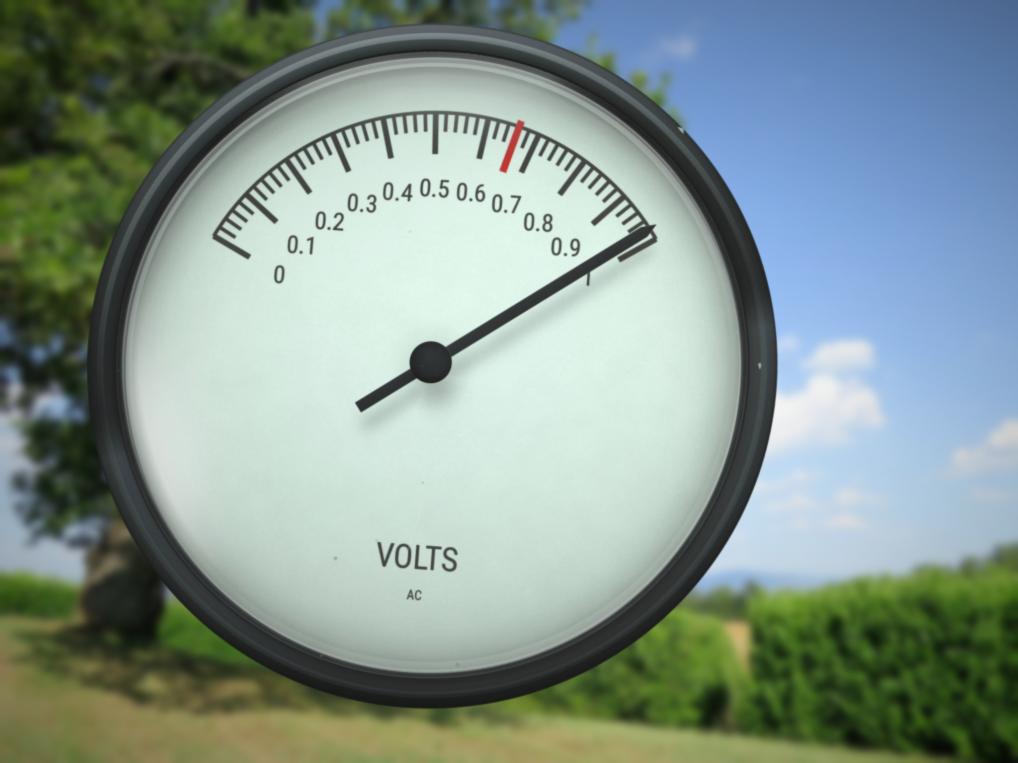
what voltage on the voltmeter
0.98 V
